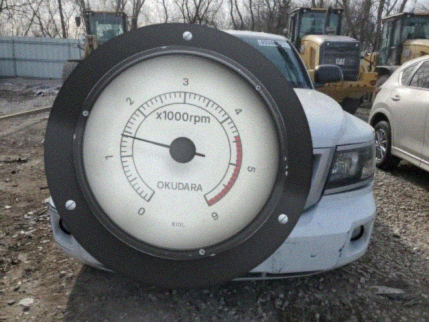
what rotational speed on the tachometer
1400 rpm
